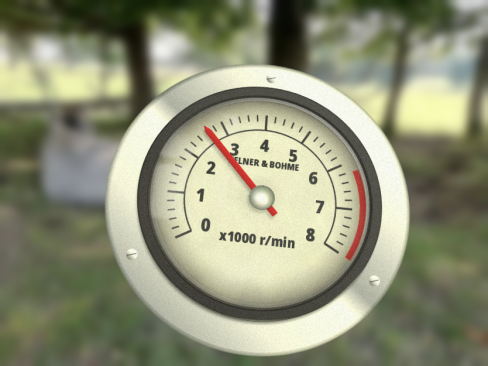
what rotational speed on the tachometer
2600 rpm
